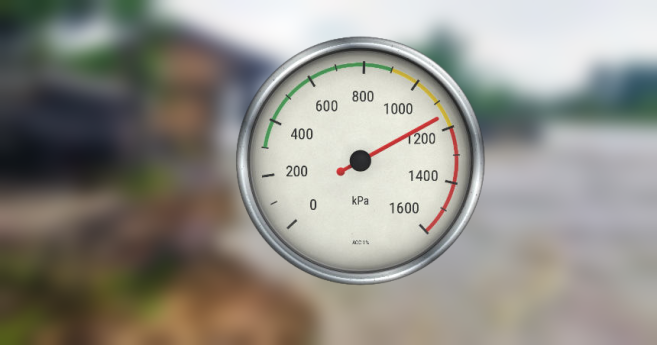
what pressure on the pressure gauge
1150 kPa
